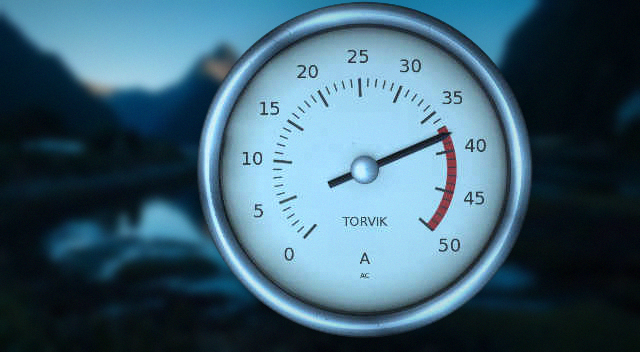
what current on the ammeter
38 A
